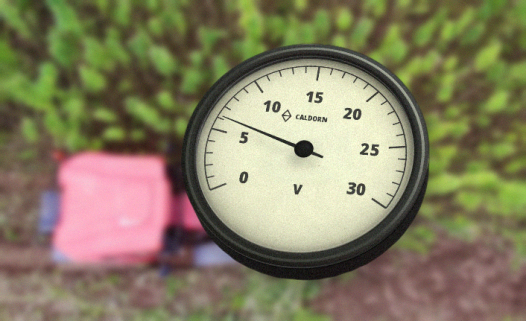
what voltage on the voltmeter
6 V
